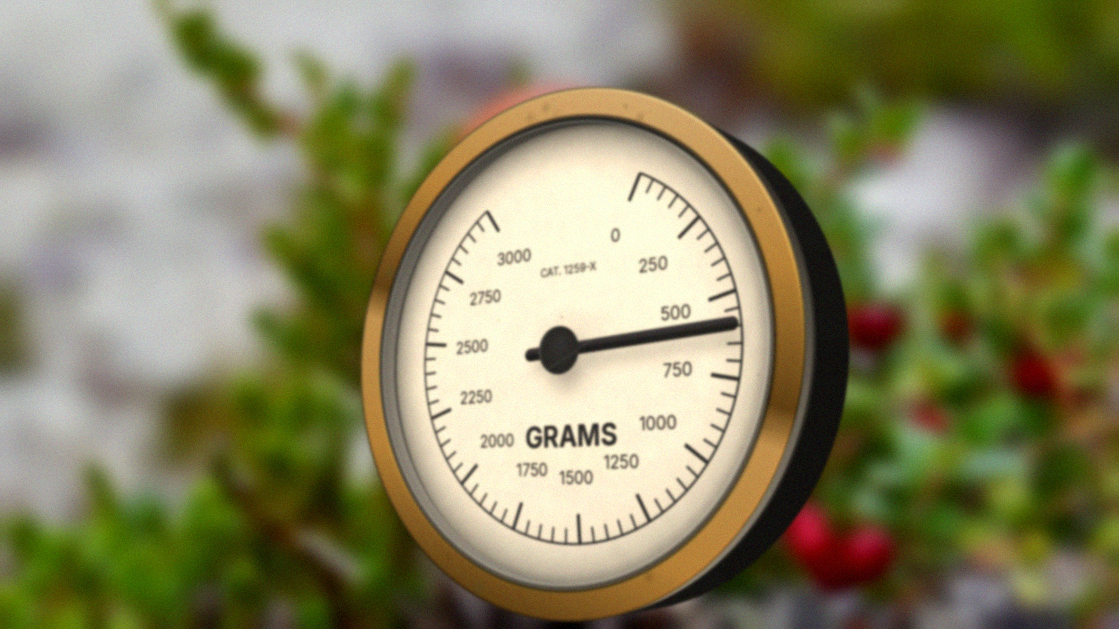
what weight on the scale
600 g
